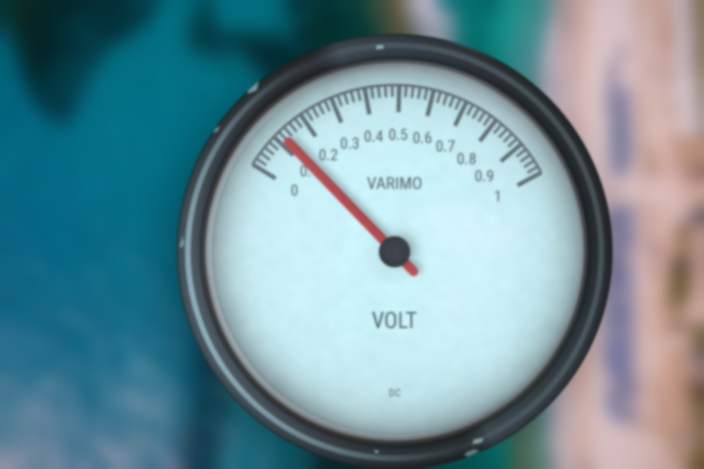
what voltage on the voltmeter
0.12 V
